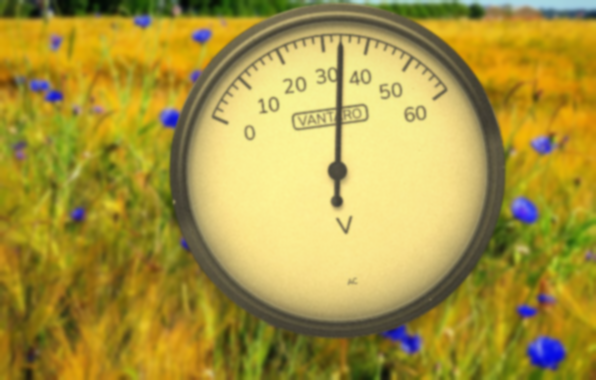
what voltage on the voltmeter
34 V
